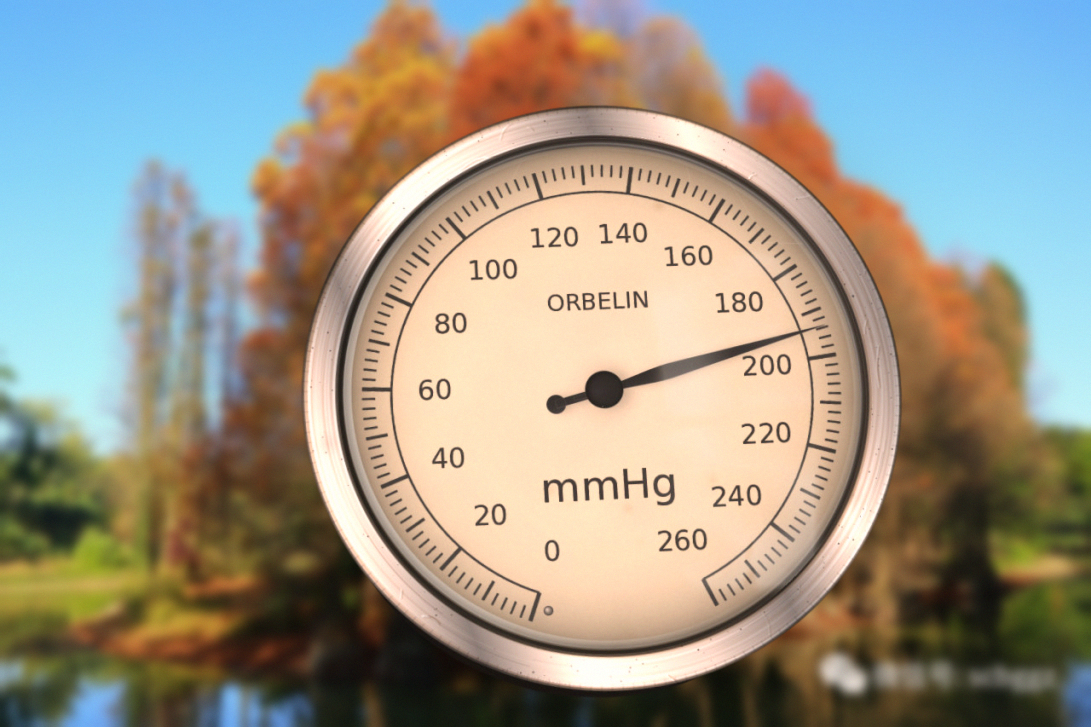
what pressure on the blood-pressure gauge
194 mmHg
